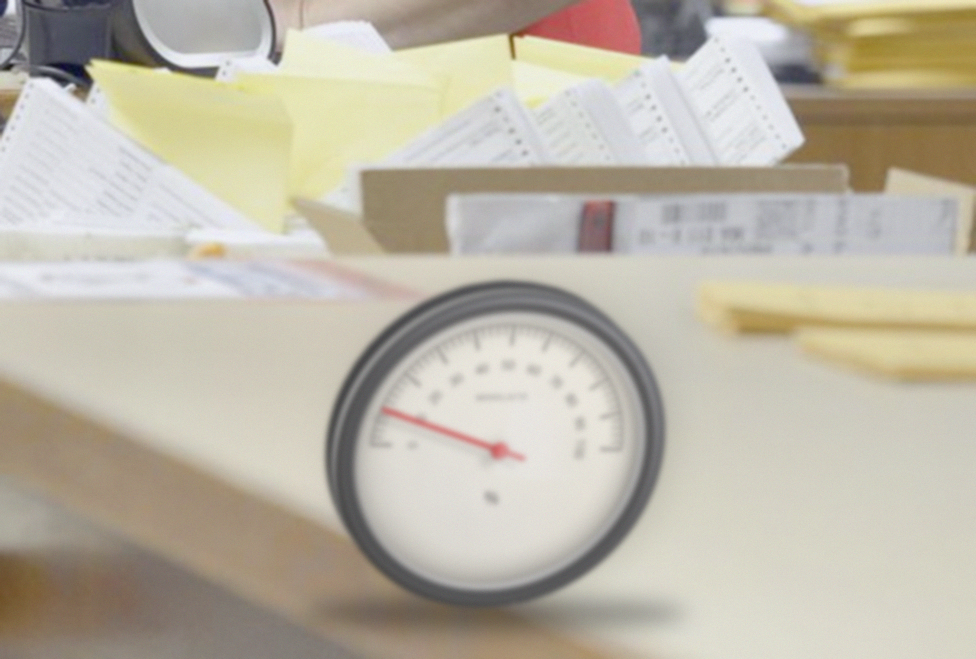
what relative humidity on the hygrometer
10 %
